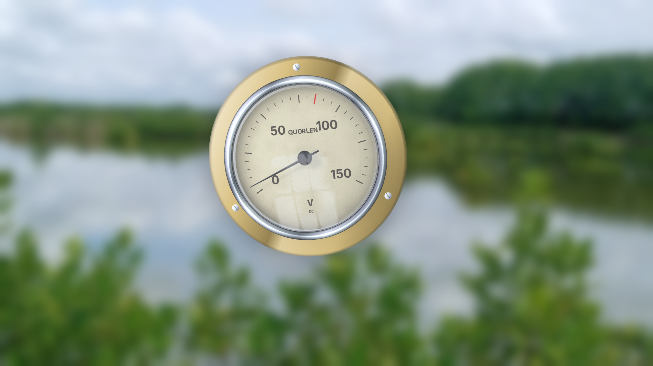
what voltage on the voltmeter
5 V
